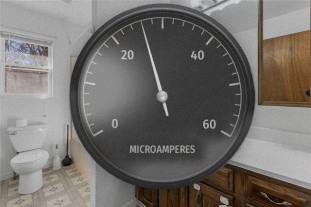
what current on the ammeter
26 µA
